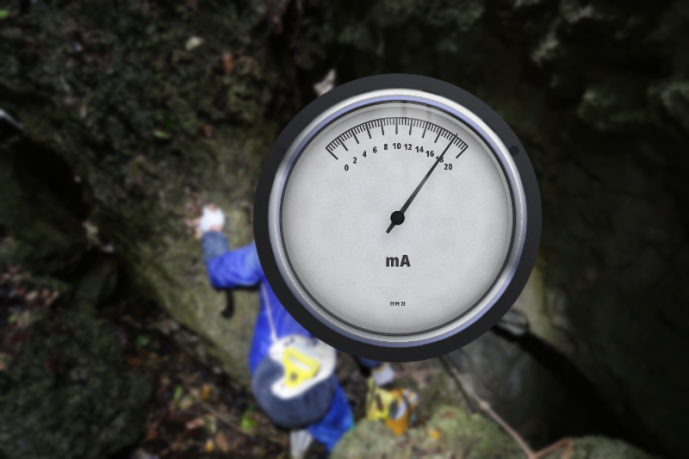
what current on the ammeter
18 mA
